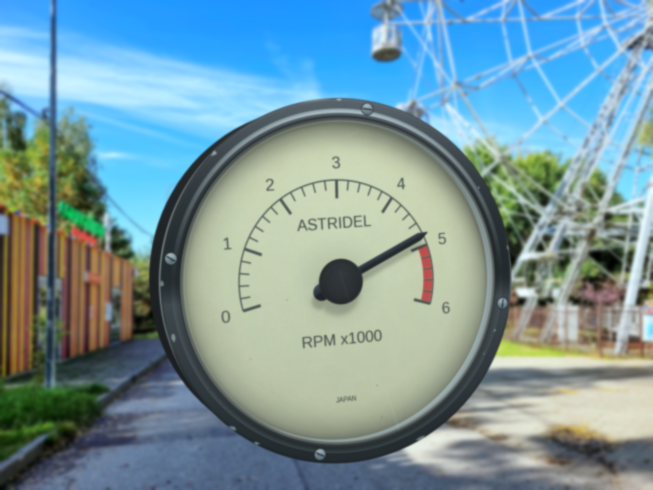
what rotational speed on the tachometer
4800 rpm
